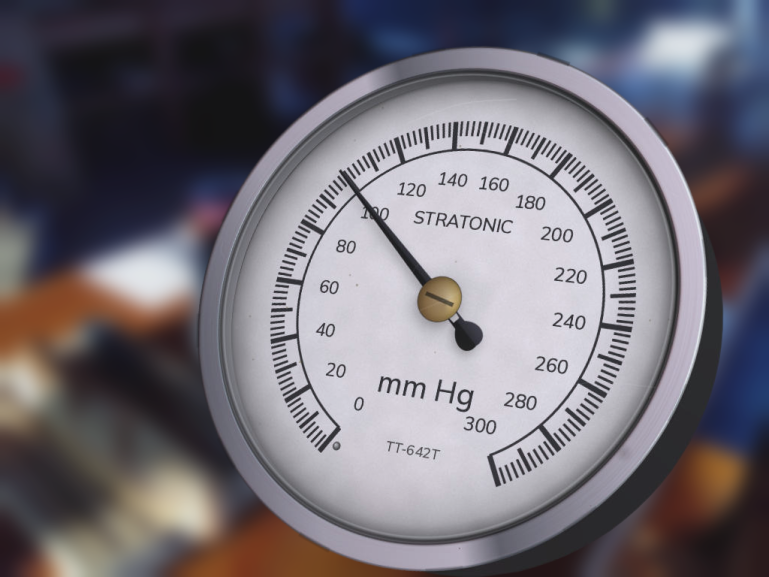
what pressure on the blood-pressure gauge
100 mmHg
